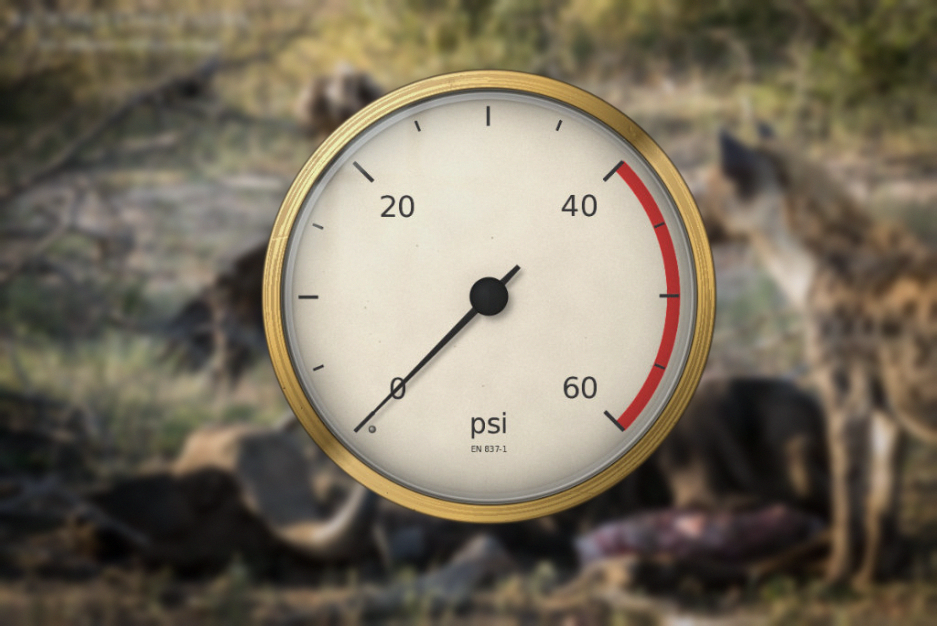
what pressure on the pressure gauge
0 psi
